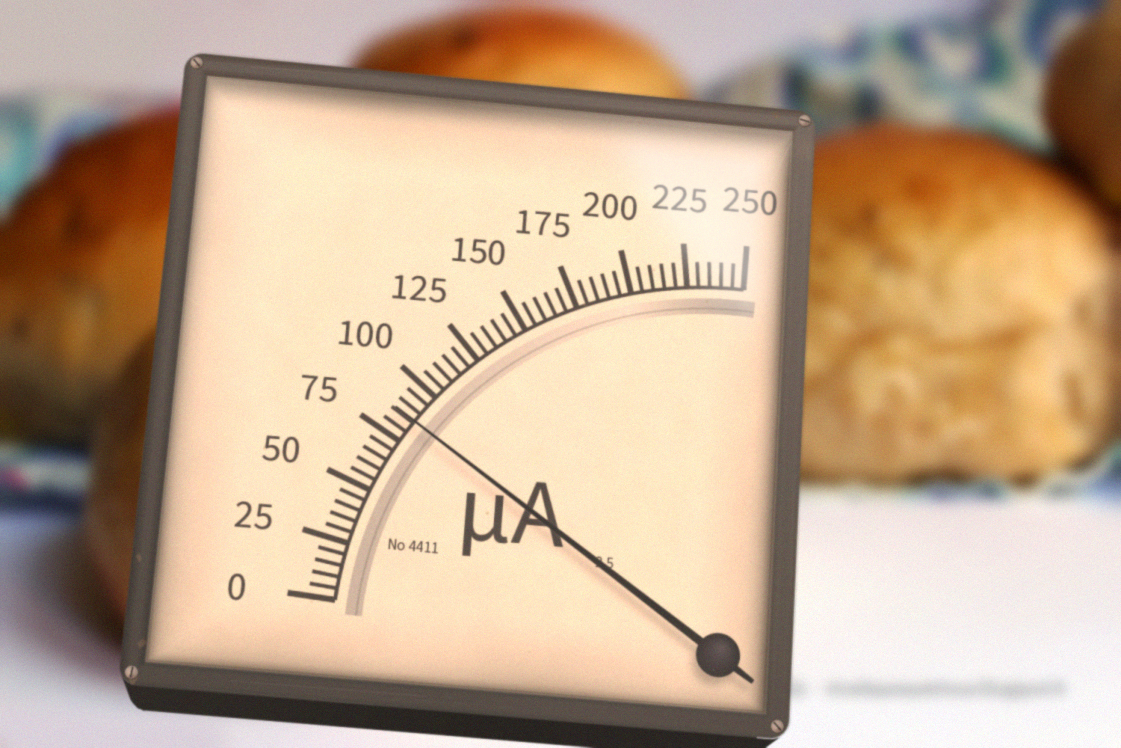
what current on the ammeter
85 µA
